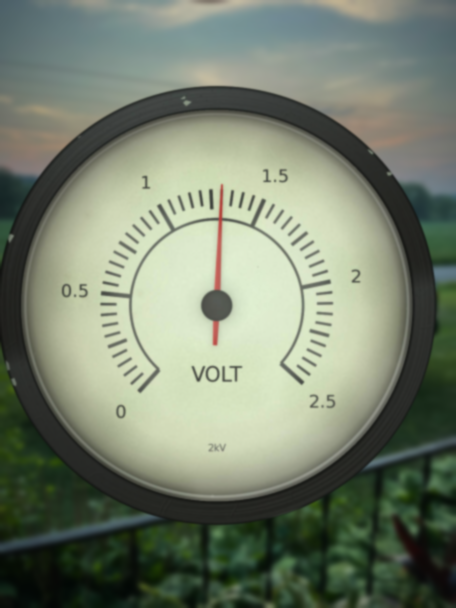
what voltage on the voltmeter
1.3 V
